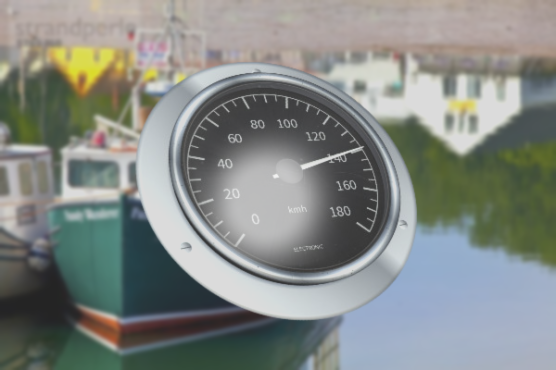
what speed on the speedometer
140 km/h
